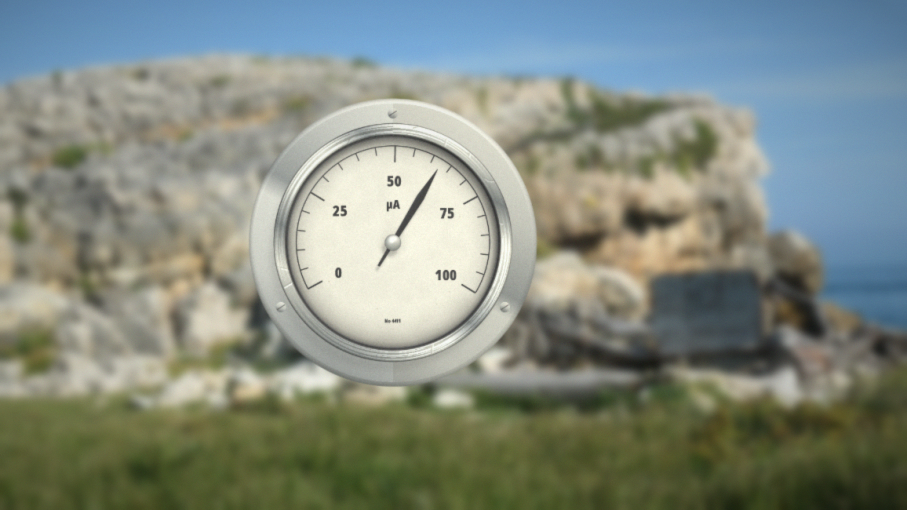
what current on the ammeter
62.5 µA
